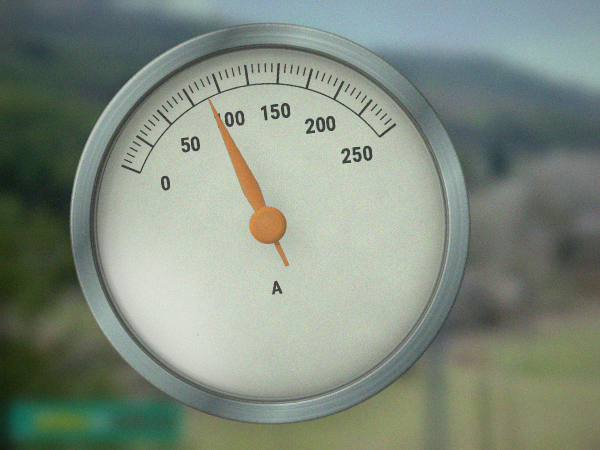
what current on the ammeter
90 A
